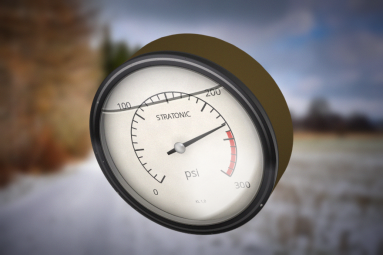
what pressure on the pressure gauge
230 psi
